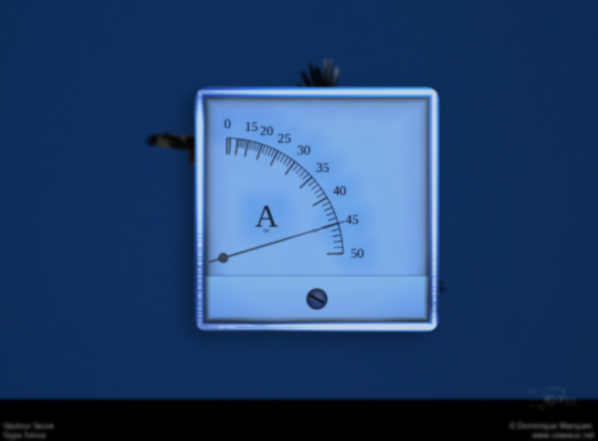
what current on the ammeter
45 A
